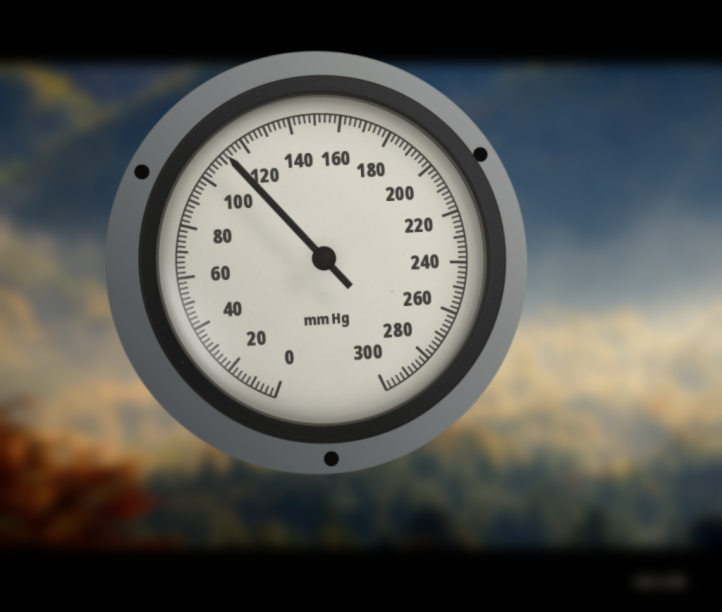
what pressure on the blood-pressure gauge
112 mmHg
